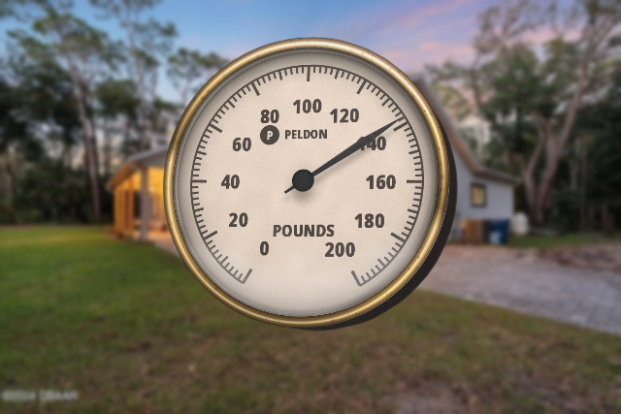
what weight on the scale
138 lb
